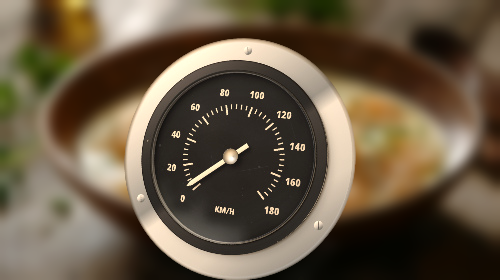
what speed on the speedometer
4 km/h
